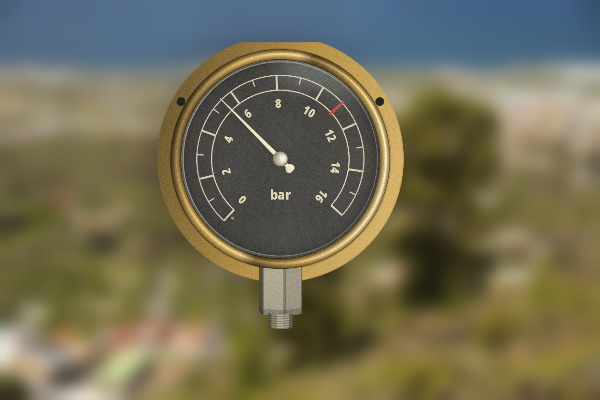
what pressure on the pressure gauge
5.5 bar
